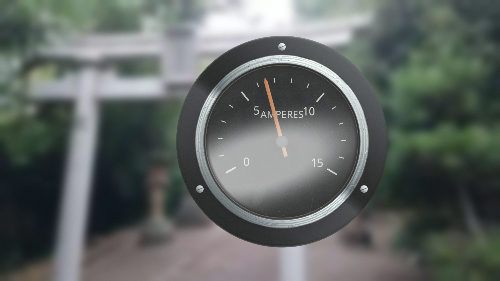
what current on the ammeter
6.5 A
